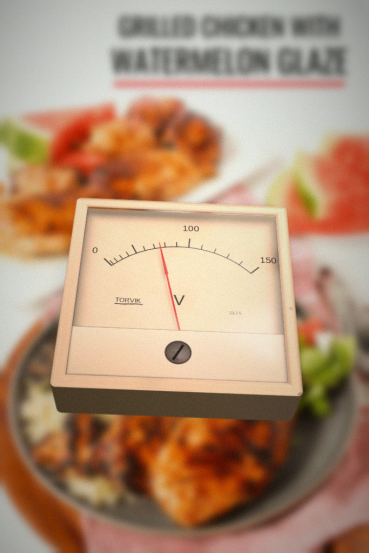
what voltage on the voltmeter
75 V
